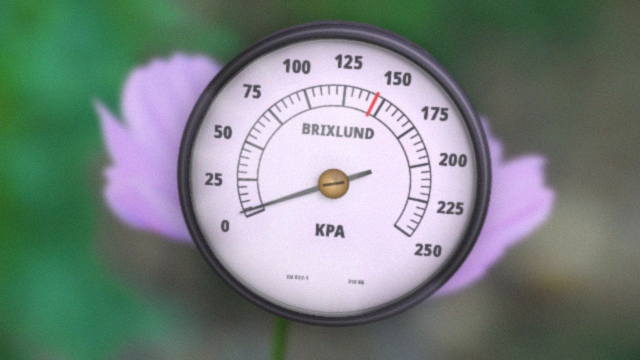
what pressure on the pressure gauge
5 kPa
